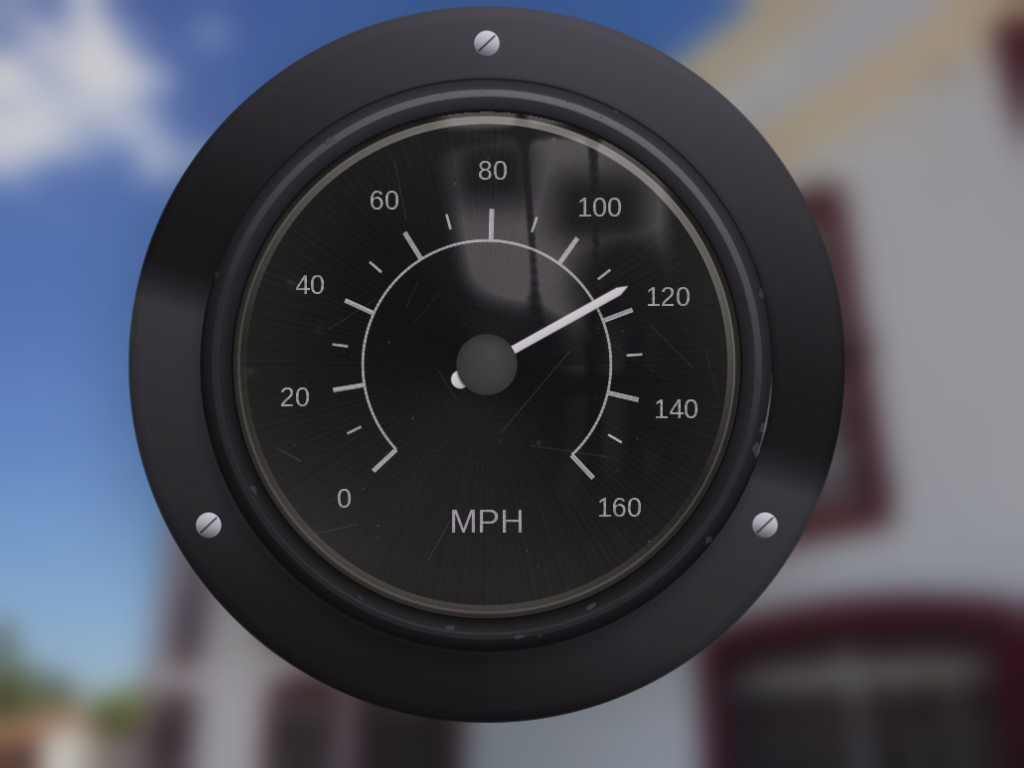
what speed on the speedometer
115 mph
